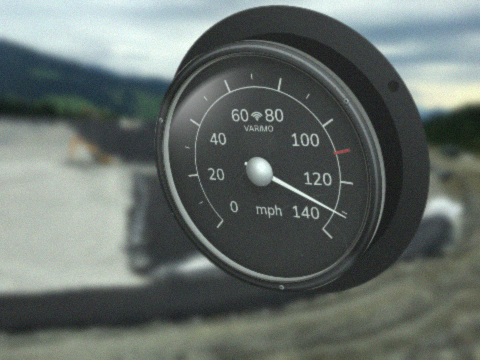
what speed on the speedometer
130 mph
